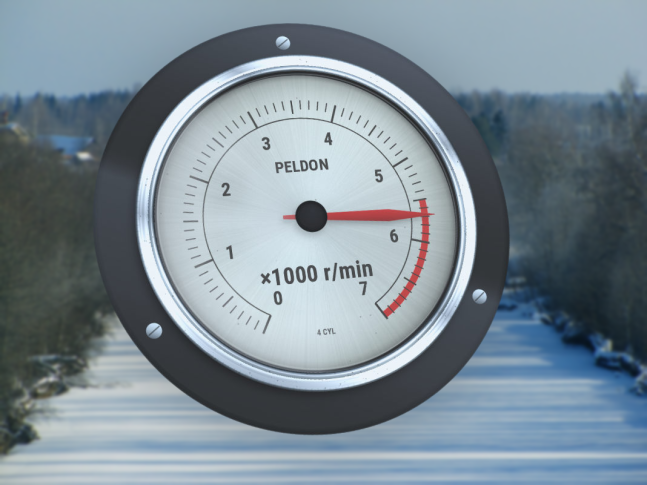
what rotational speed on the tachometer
5700 rpm
